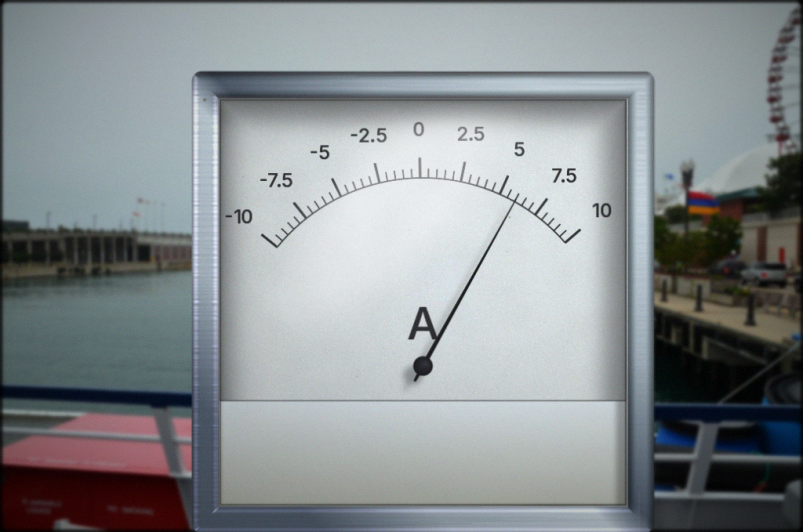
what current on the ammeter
6 A
